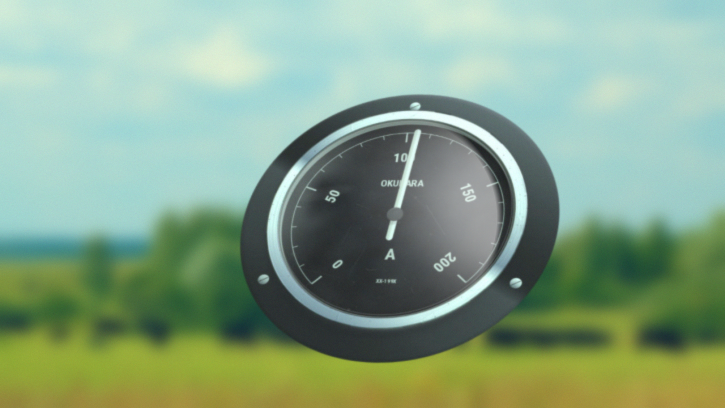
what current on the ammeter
105 A
